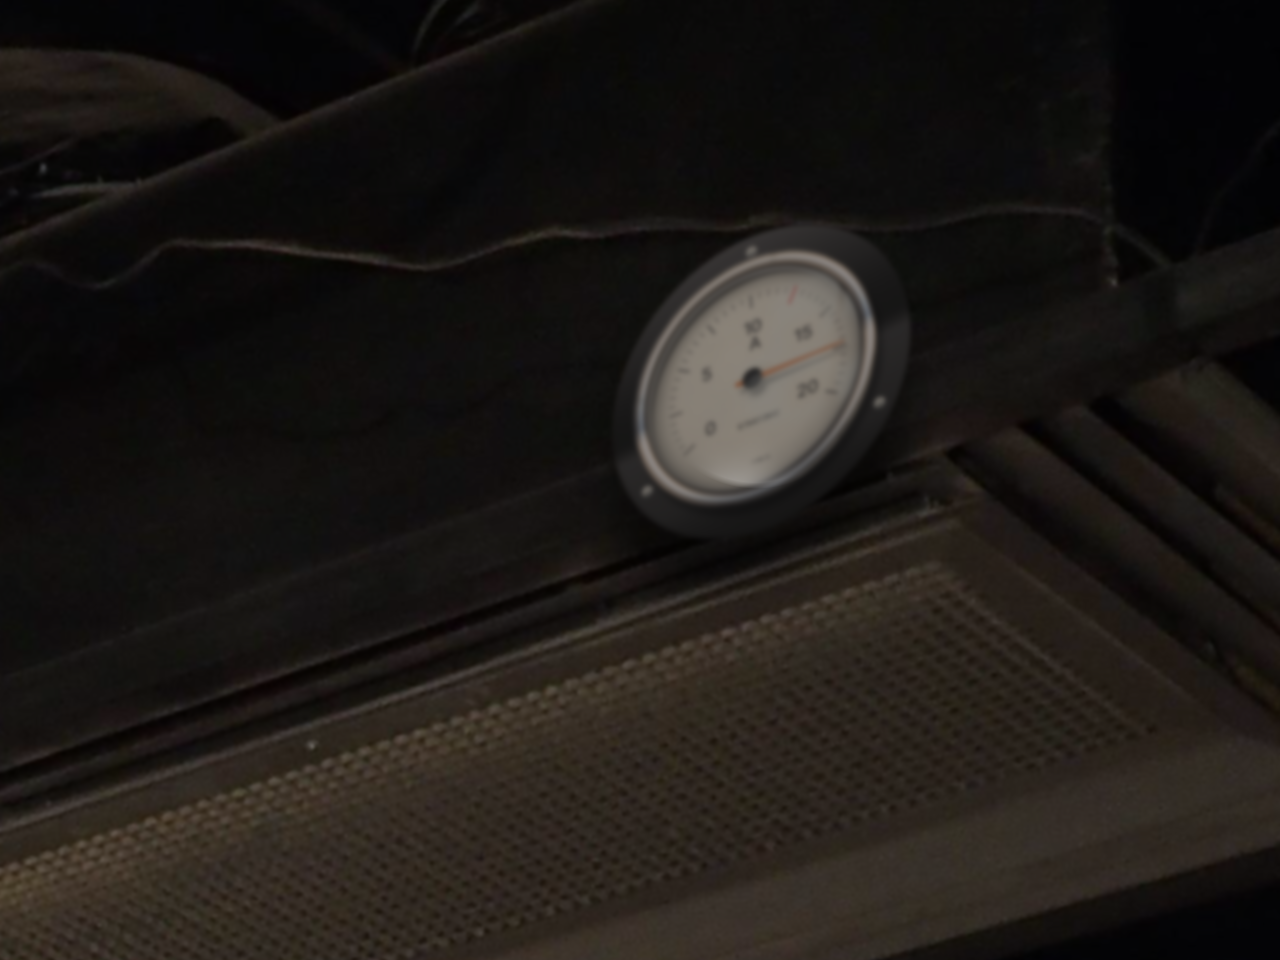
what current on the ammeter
17.5 A
